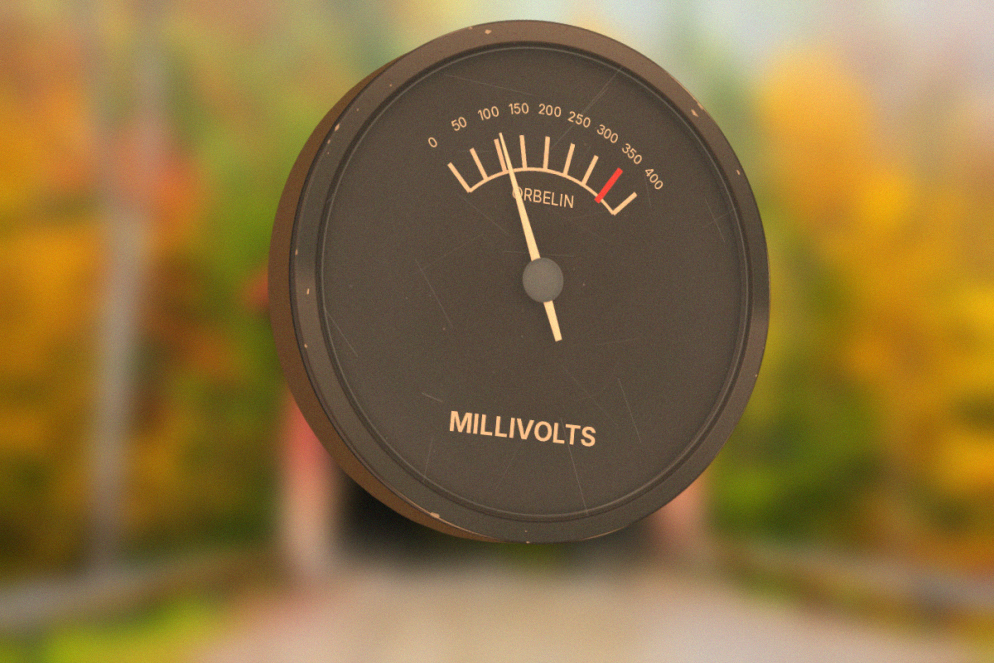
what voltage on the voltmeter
100 mV
